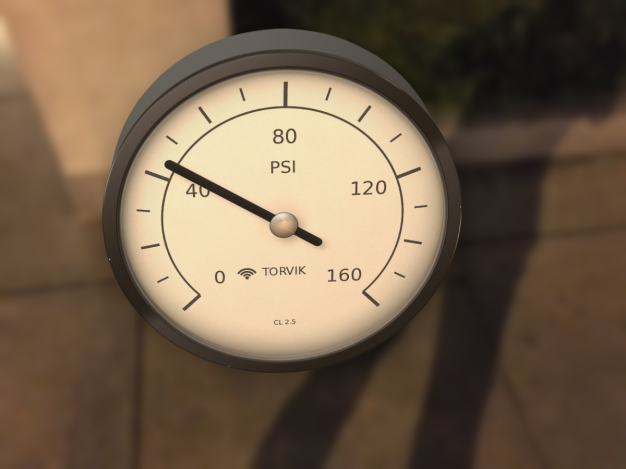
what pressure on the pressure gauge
45 psi
